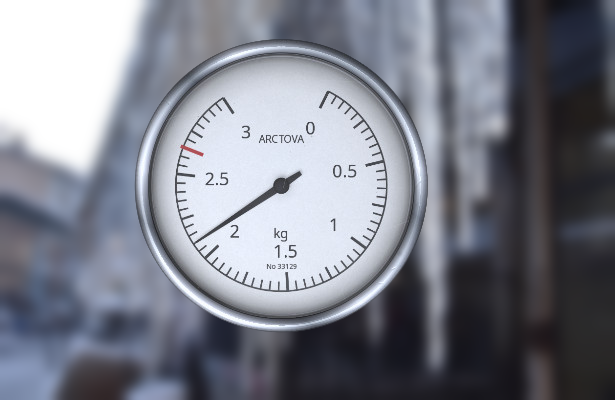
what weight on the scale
2.1 kg
